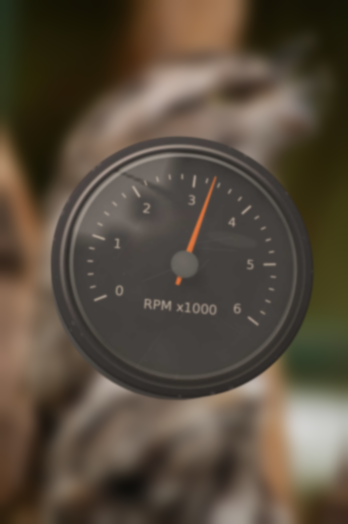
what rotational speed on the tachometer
3300 rpm
